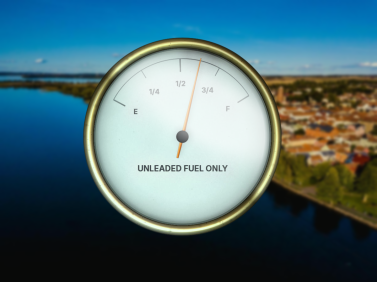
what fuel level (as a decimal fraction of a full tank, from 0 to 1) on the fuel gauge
0.625
